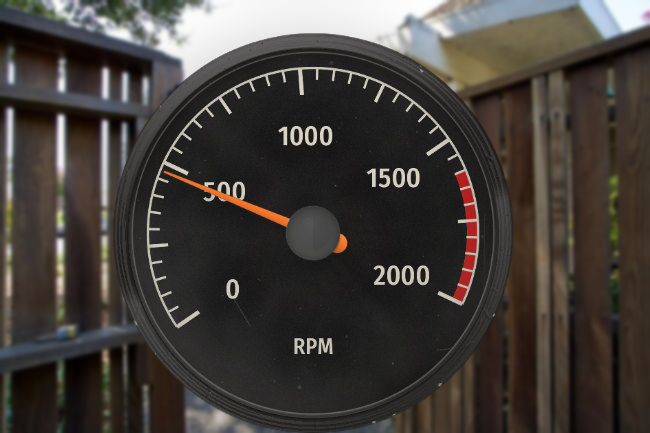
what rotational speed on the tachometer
475 rpm
